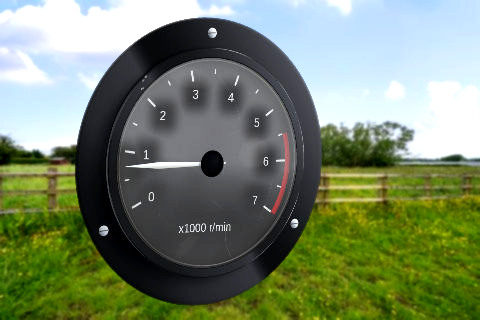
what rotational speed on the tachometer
750 rpm
